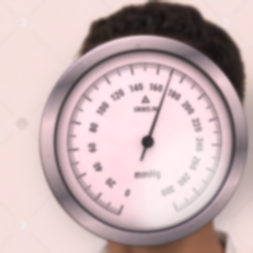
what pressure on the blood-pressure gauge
170 mmHg
